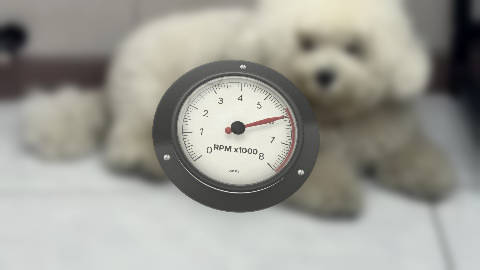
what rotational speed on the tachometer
6000 rpm
